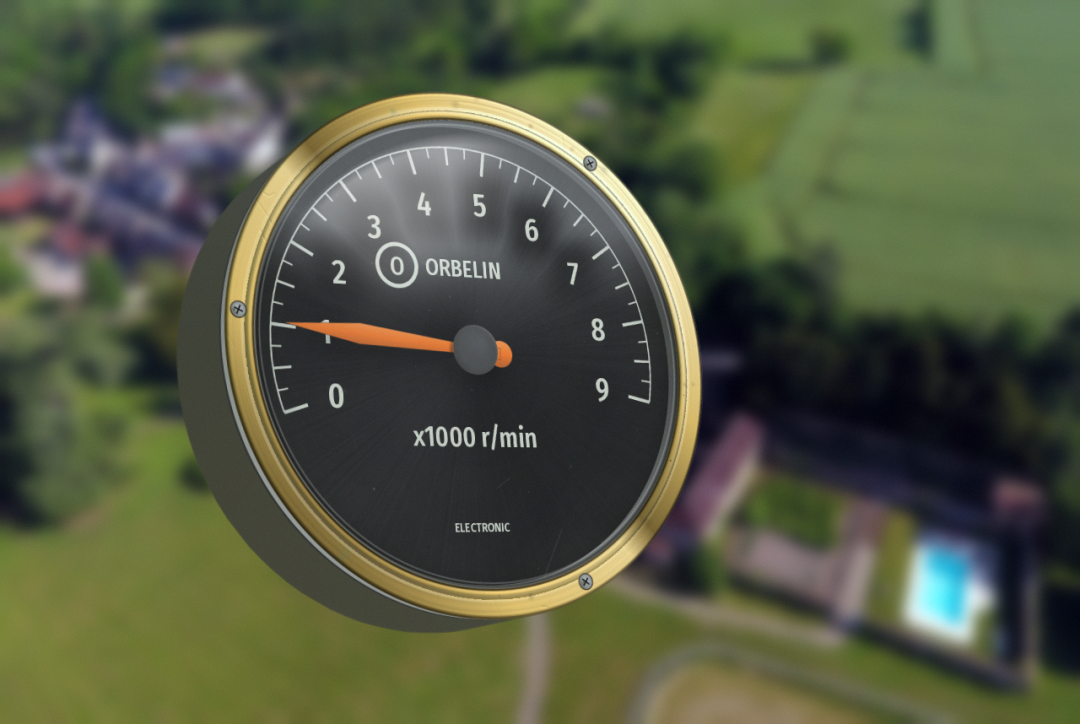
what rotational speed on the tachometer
1000 rpm
